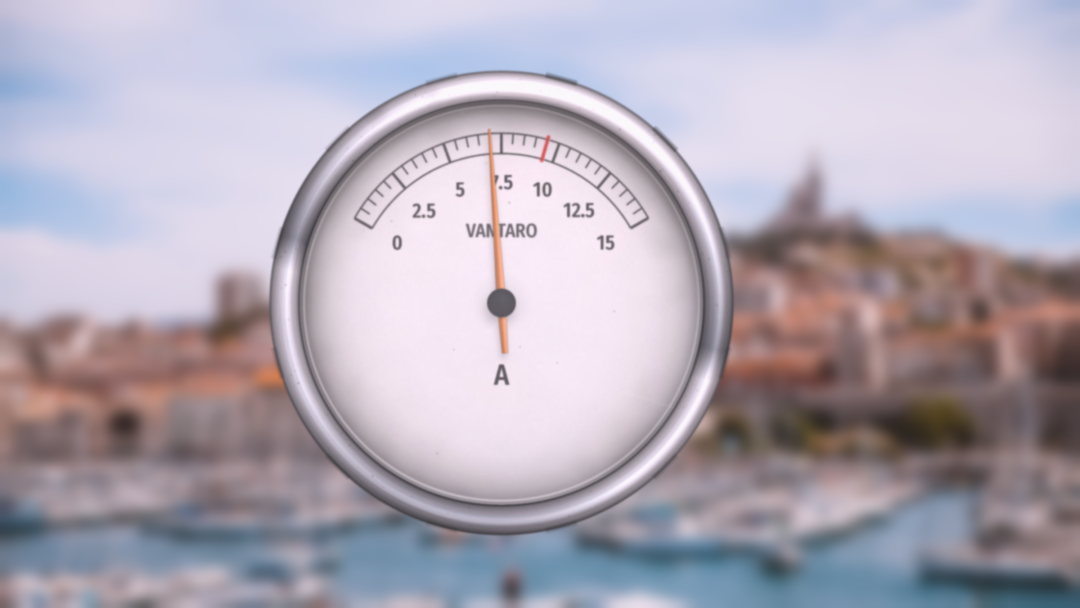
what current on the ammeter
7 A
